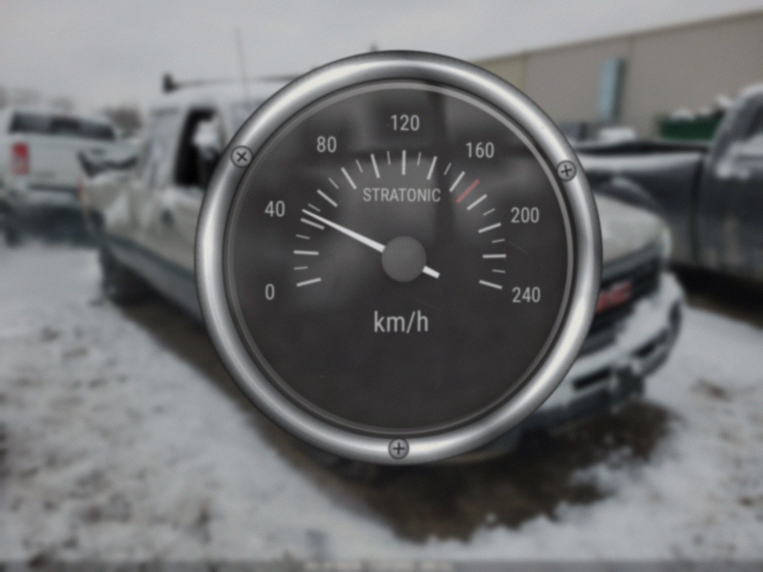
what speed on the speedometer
45 km/h
